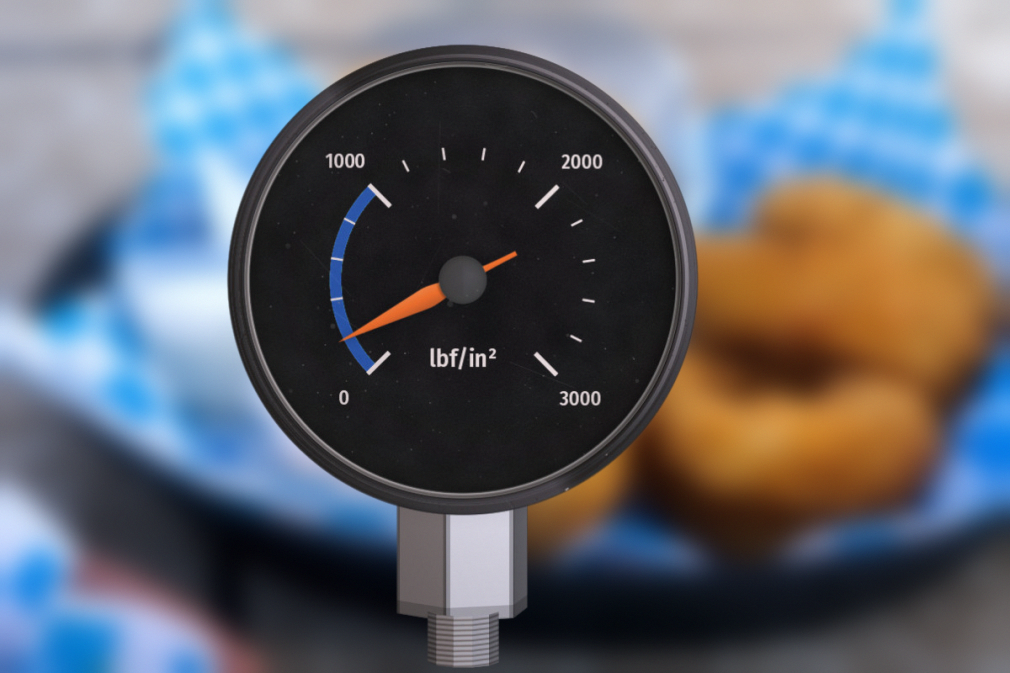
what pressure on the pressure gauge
200 psi
